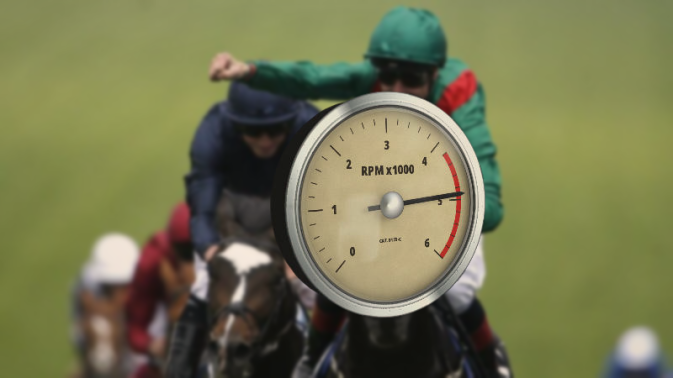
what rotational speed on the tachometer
4900 rpm
